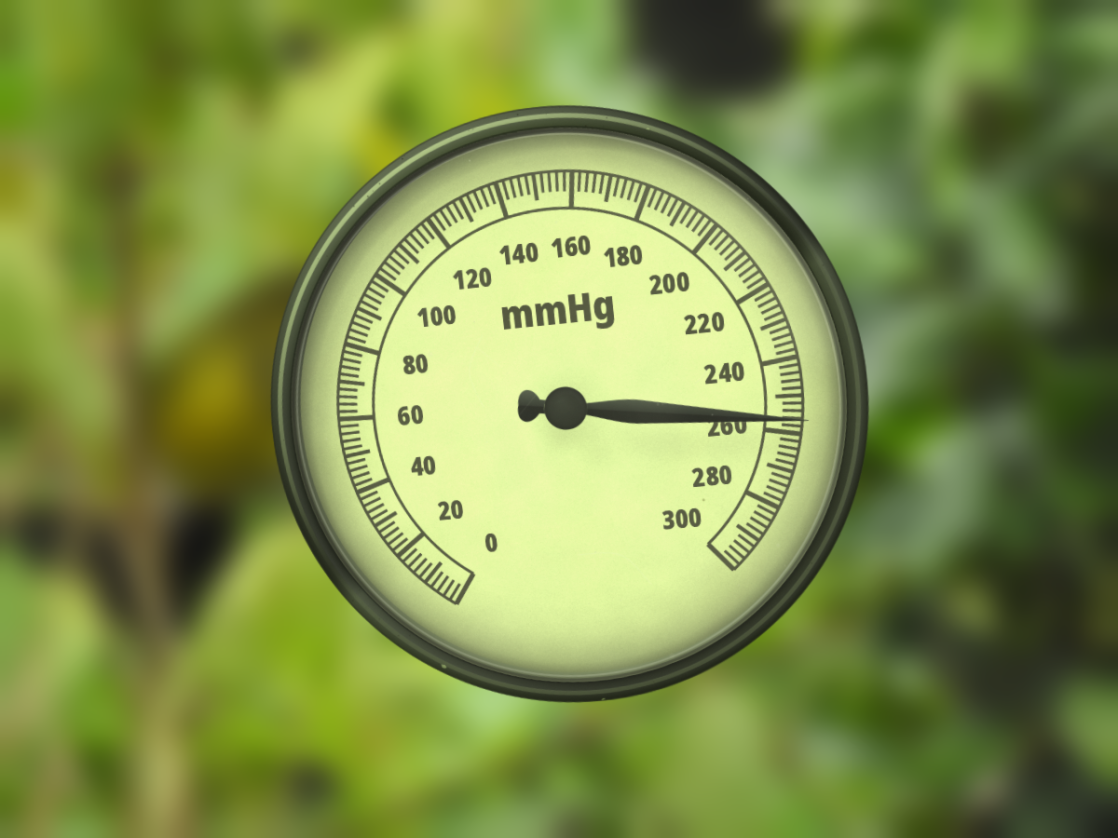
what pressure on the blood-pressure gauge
256 mmHg
